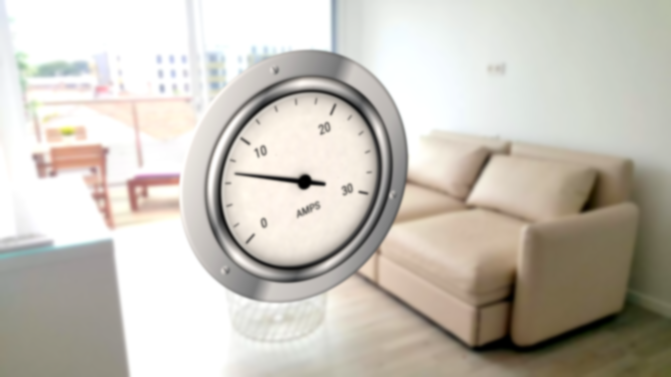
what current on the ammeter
7 A
